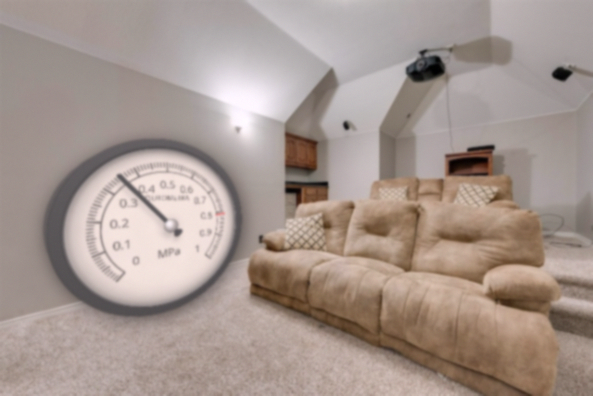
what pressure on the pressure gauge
0.35 MPa
